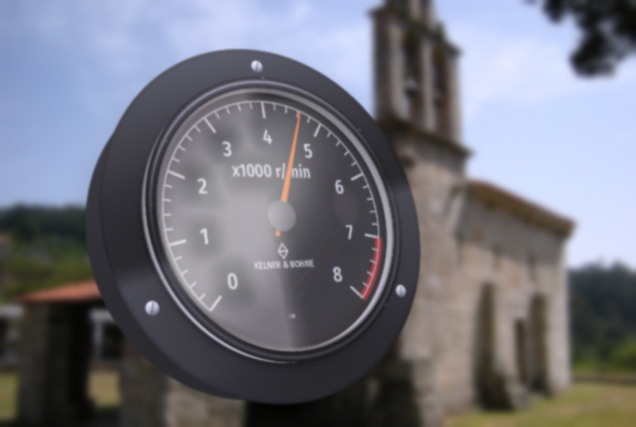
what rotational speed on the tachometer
4600 rpm
